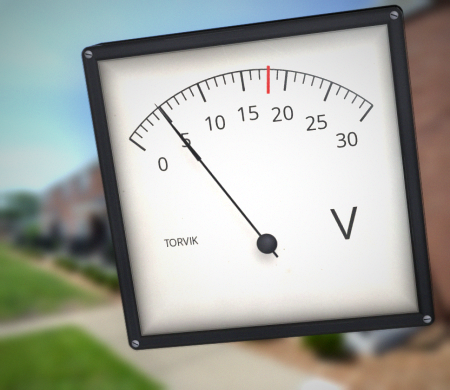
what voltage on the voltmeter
5 V
